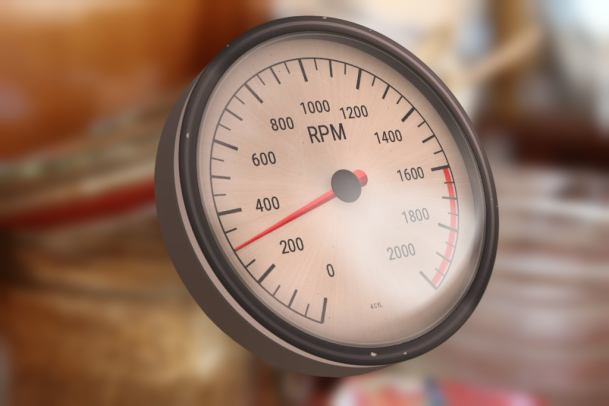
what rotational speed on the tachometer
300 rpm
